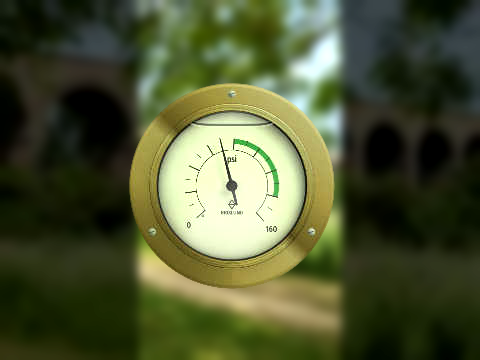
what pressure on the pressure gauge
70 psi
